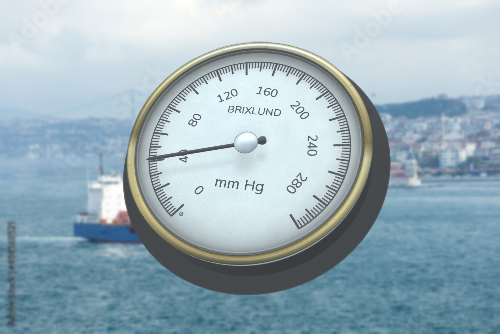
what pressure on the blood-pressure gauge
40 mmHg
